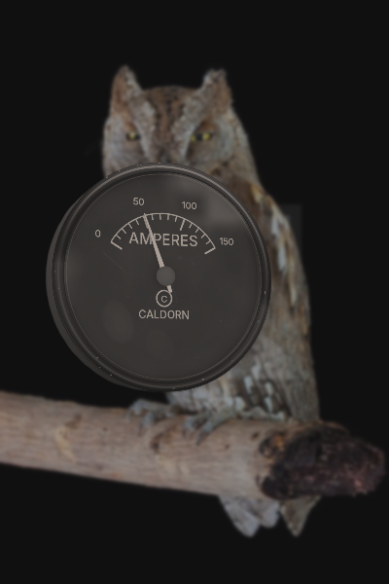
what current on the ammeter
50 A
